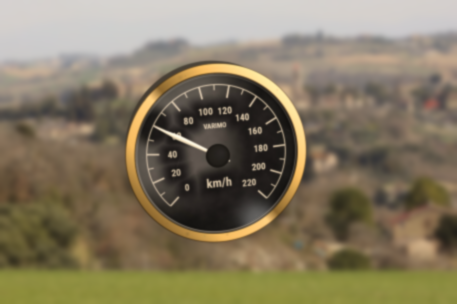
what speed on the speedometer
60 km/h
